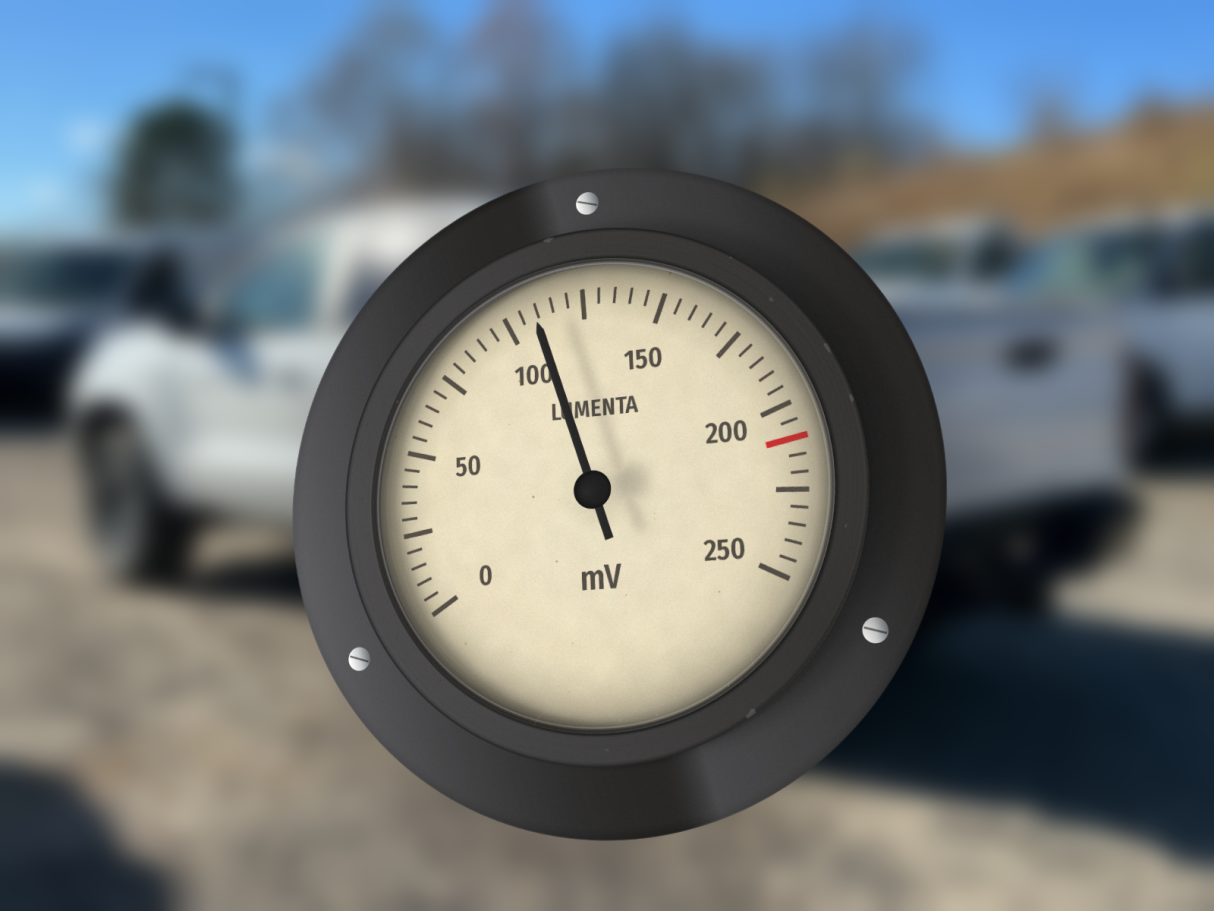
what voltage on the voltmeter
110 mV
